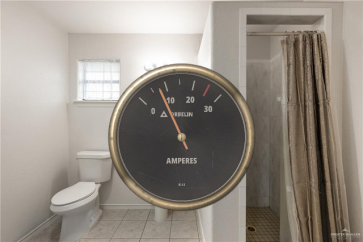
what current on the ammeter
7.5 A
